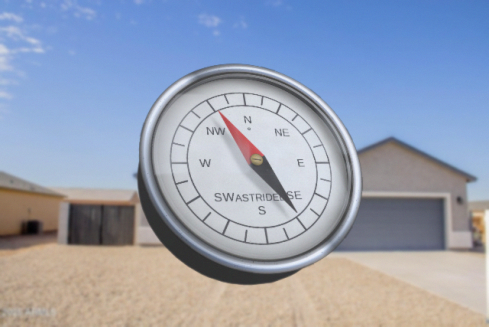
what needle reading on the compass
330 °
